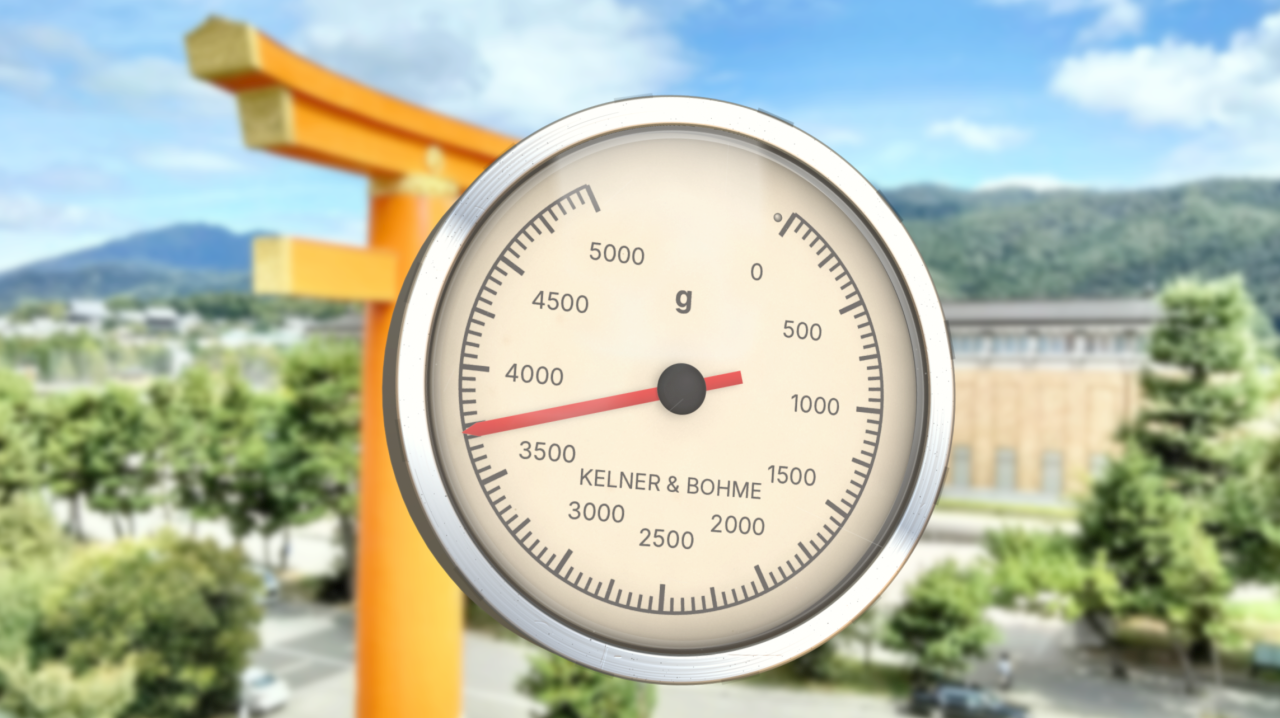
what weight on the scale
3725 g
